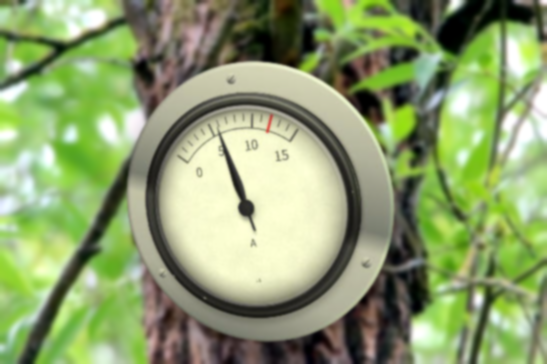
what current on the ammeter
6 A
